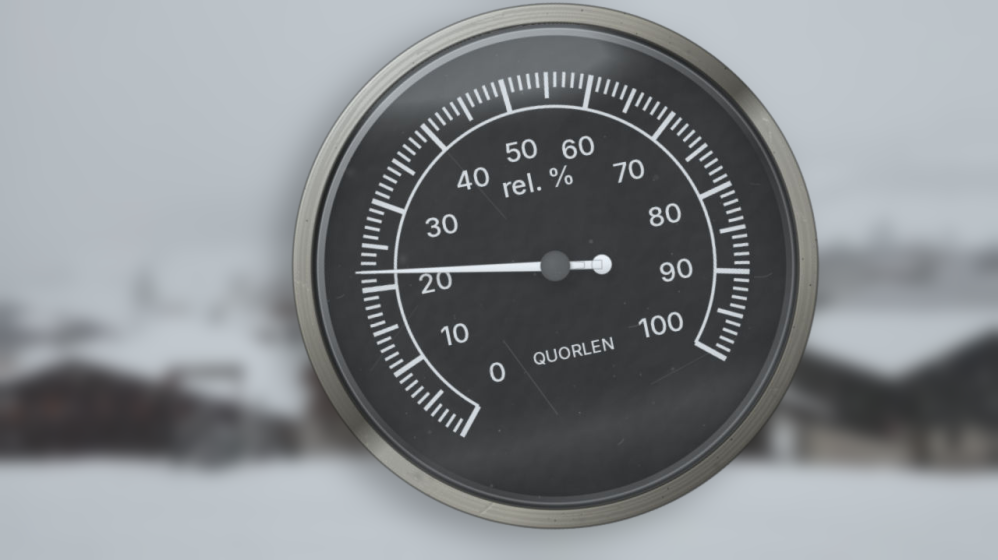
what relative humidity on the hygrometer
22 %
